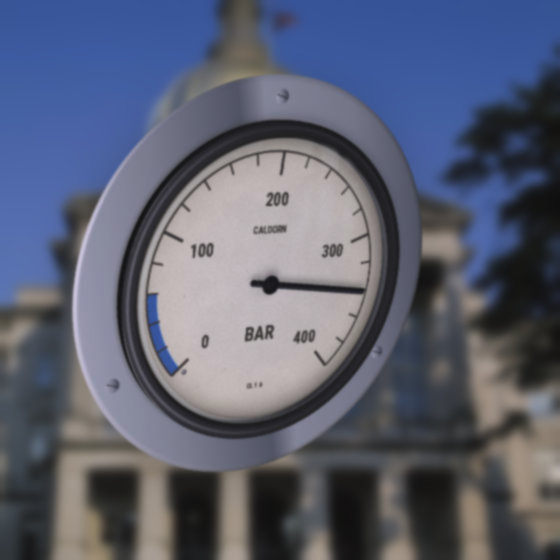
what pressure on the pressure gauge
340 bar
